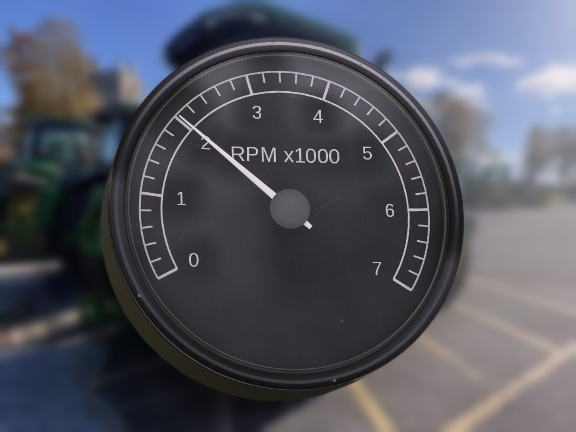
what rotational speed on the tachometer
2000 rpm
